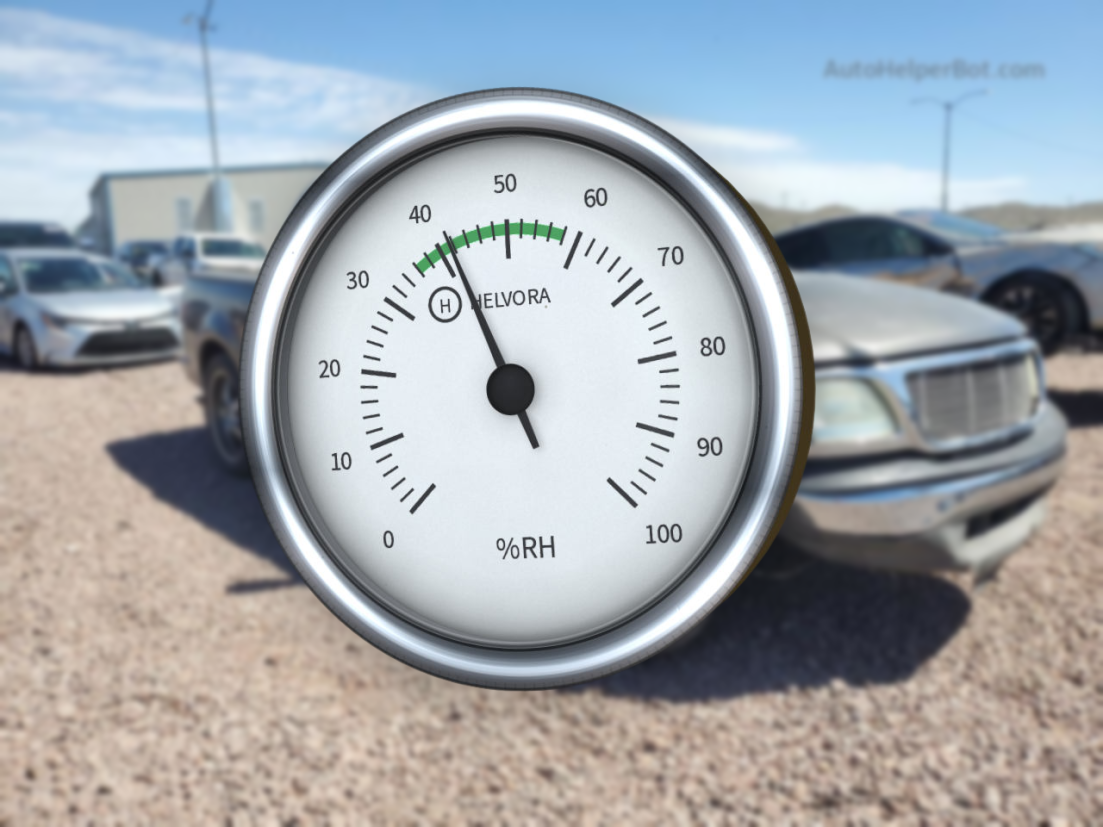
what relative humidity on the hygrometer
42 %
